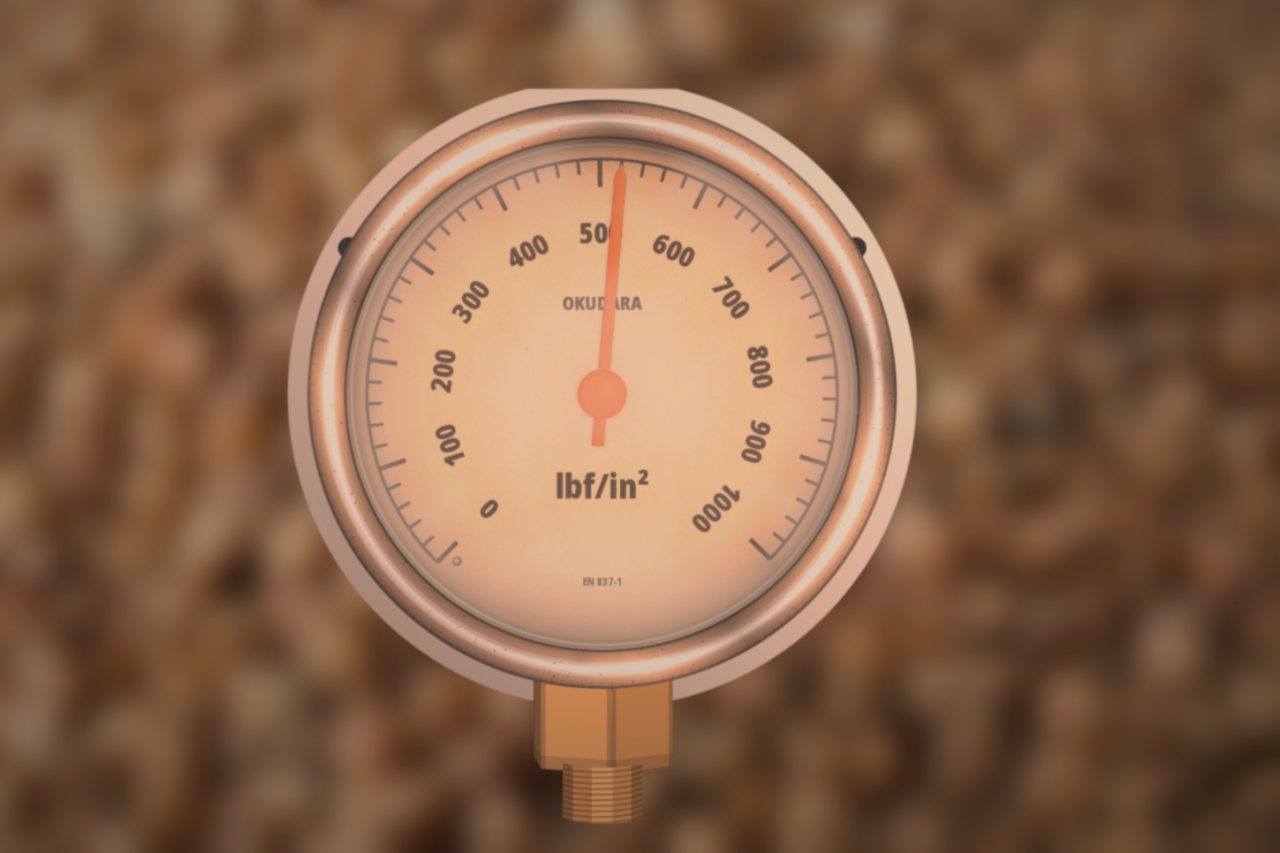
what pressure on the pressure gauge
520 psi
